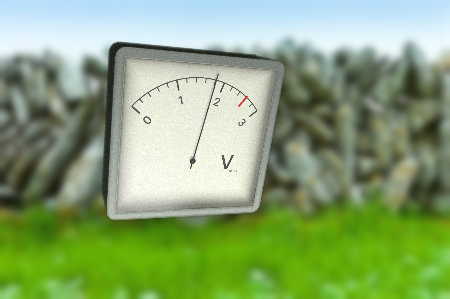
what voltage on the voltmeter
1.8 V
